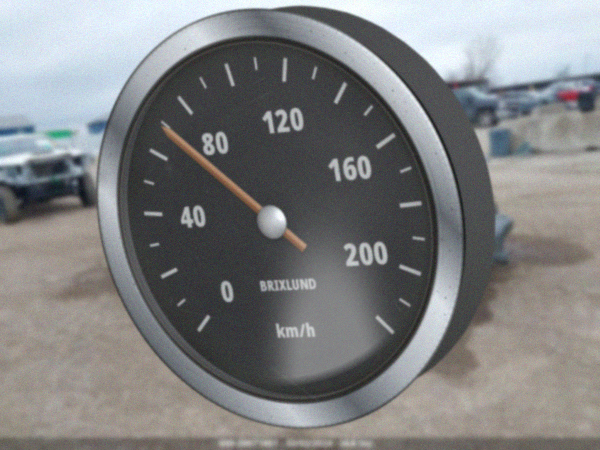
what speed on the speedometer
70 km/h
